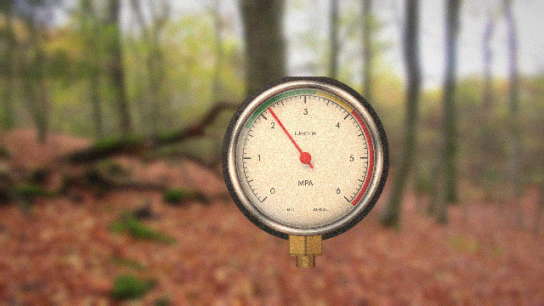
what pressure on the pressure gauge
2.2 MPa
